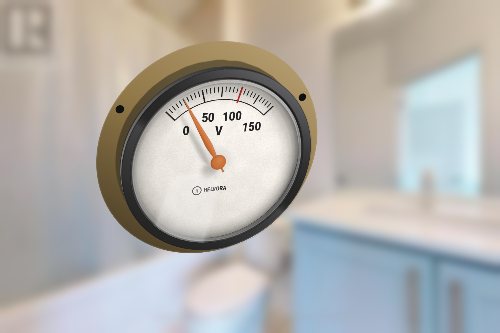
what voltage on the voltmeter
25 V
